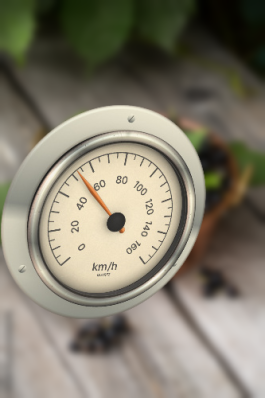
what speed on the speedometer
52.5 km/h
